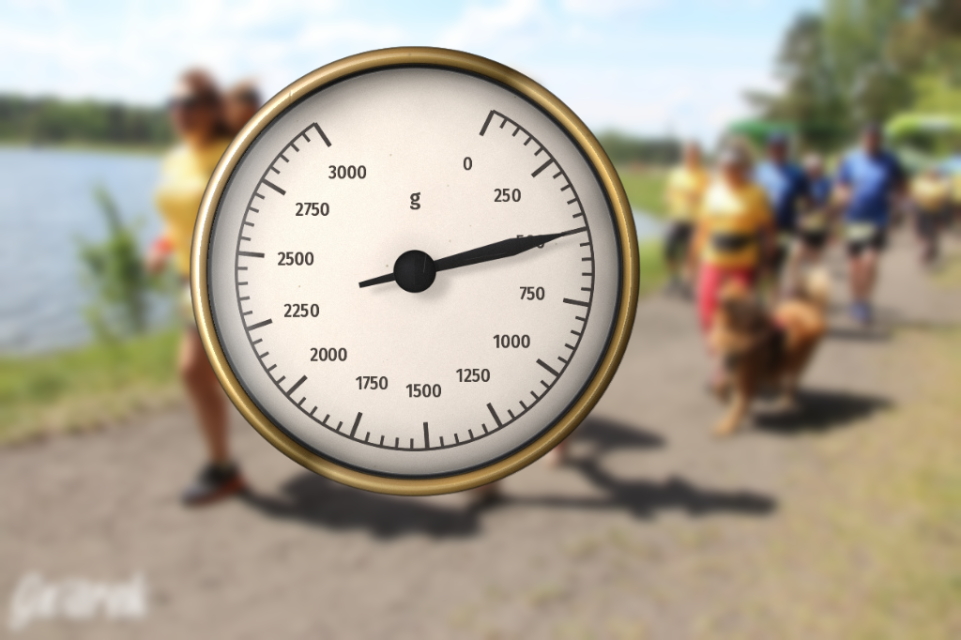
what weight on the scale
500 g
